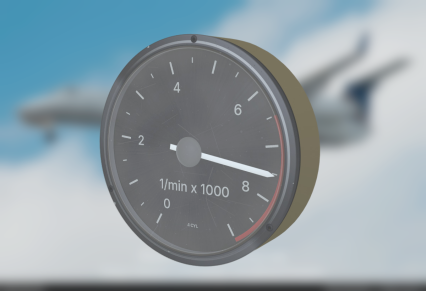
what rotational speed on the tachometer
7500 rpm
